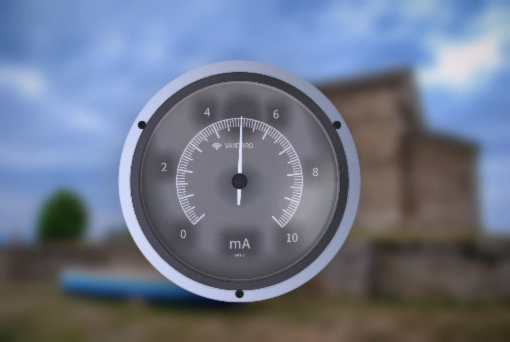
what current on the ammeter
5 mA
